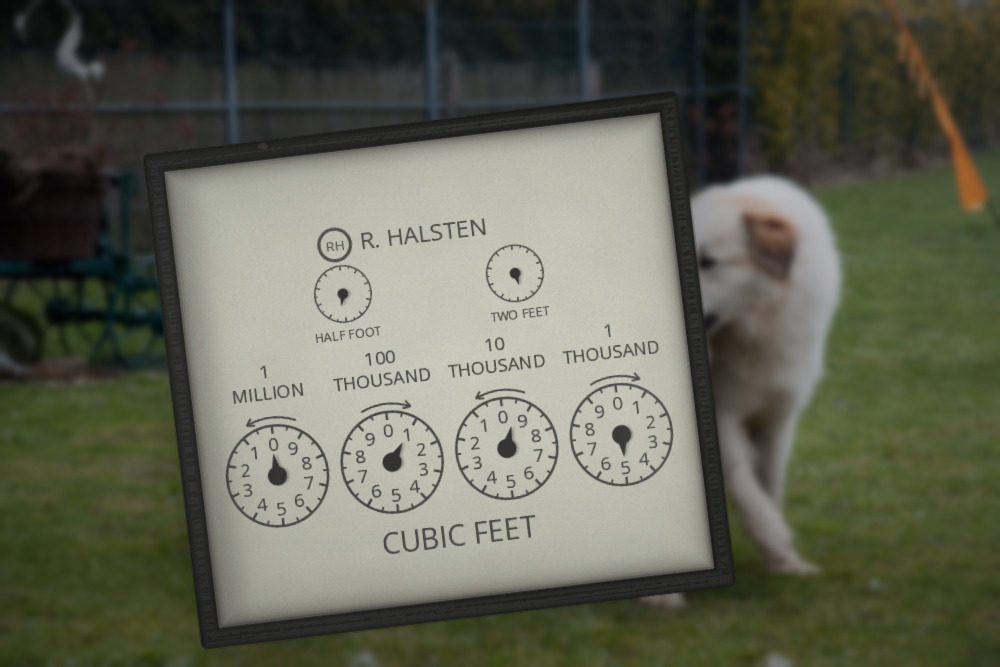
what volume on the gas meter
9500 ft³
